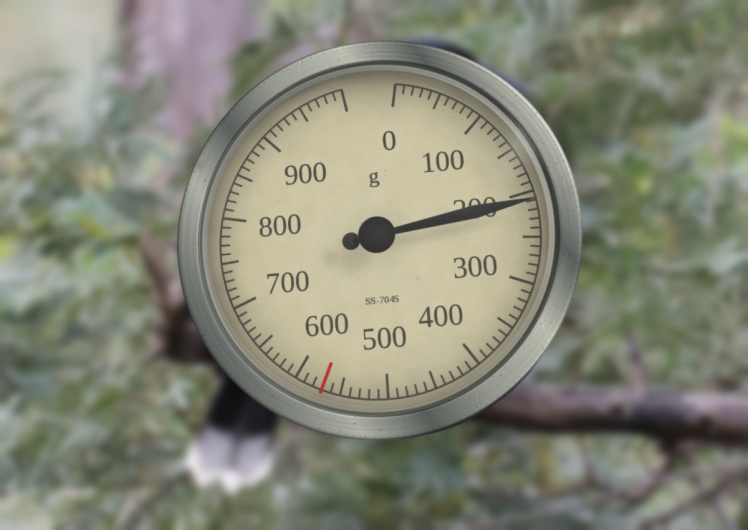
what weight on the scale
210 g
